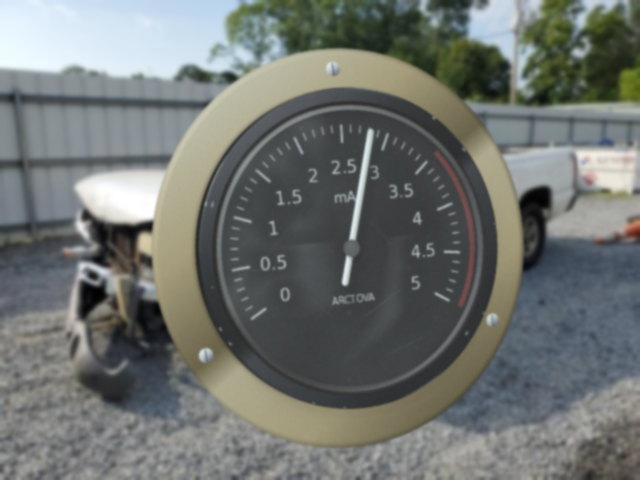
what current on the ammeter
2.8 mA
